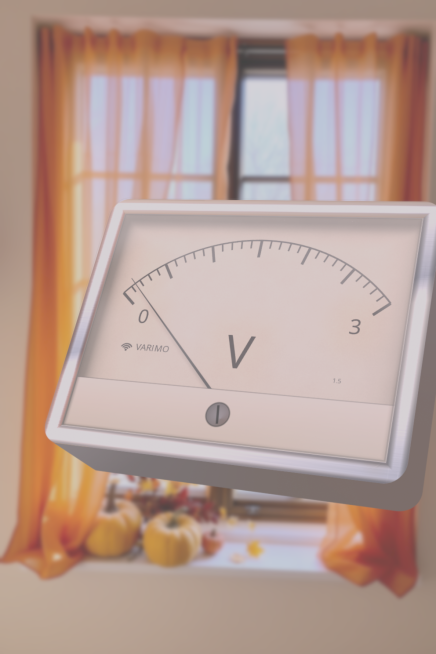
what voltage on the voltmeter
0.15 V
